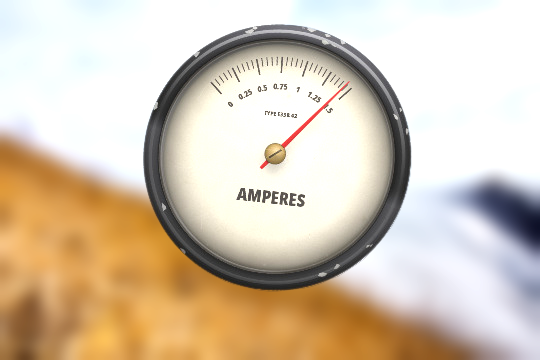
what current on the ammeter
1.45 A
